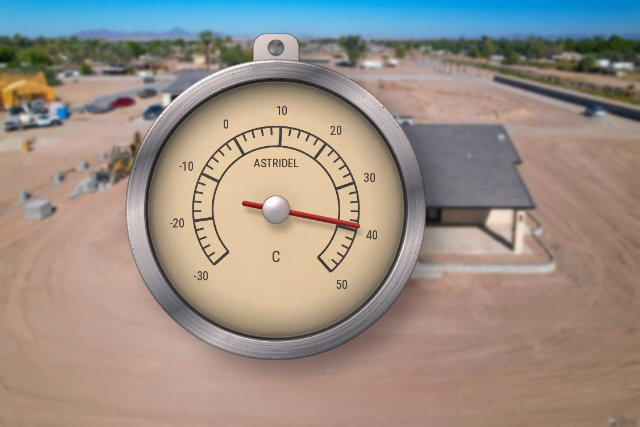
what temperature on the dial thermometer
39 °C
